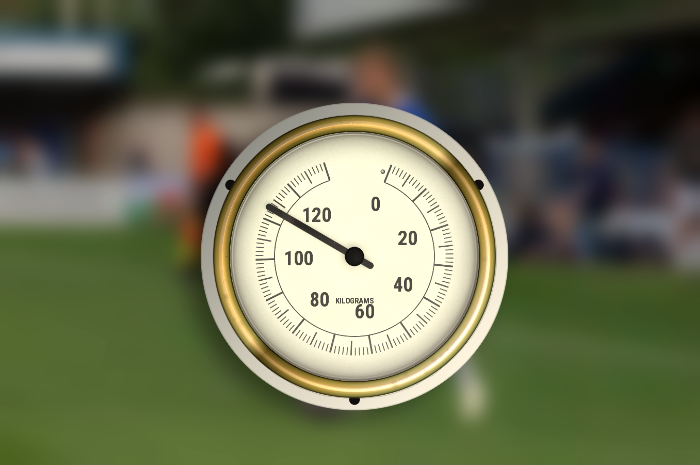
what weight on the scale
113 kg
